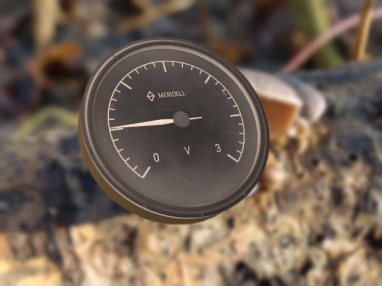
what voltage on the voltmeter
0.5 V
